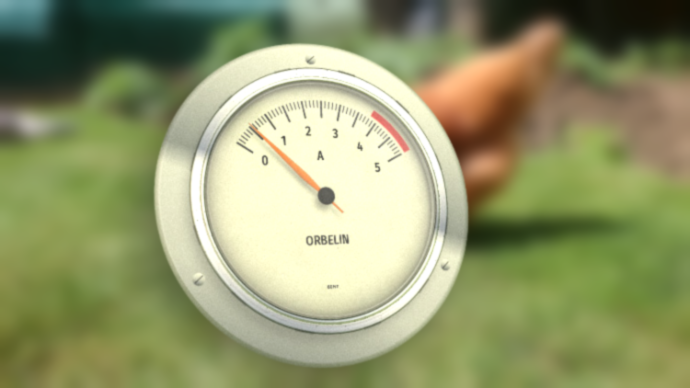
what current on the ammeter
0.5 A
